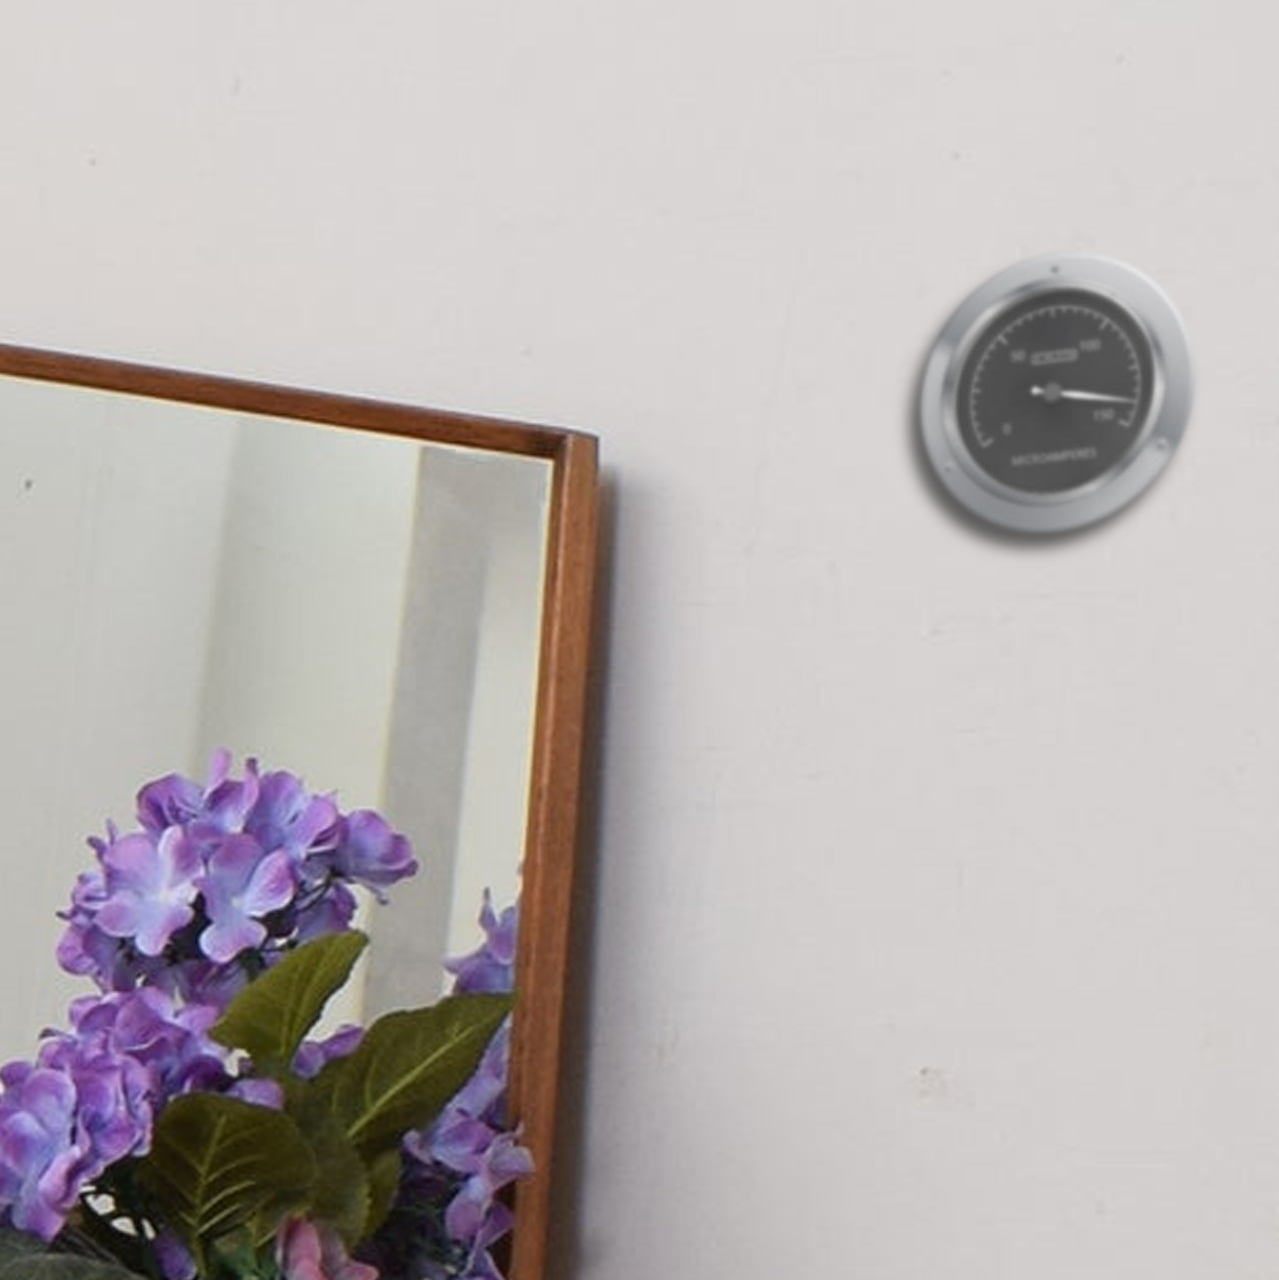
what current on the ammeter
140 µA
